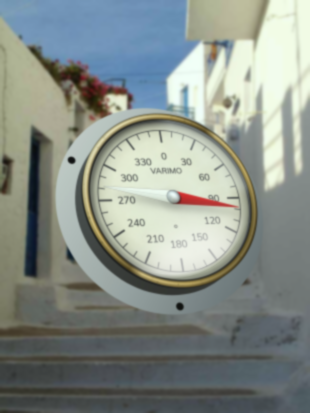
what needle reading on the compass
100 °
